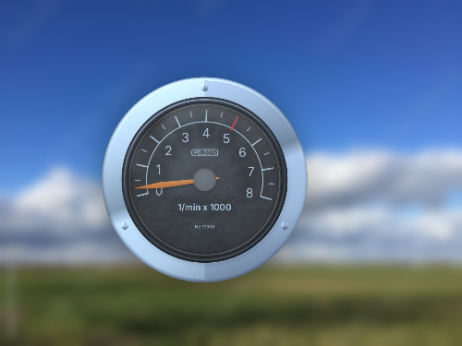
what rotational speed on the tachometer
250 rpm
